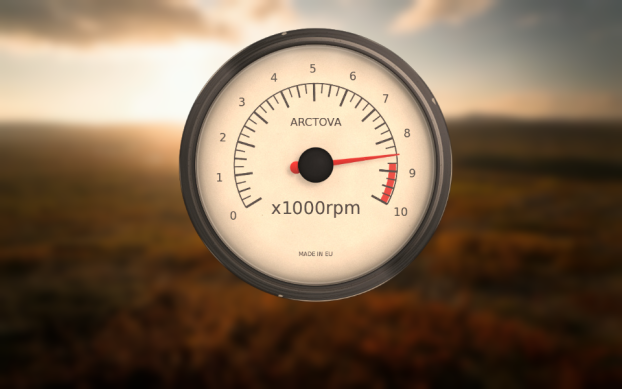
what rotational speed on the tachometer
8500 rpm
